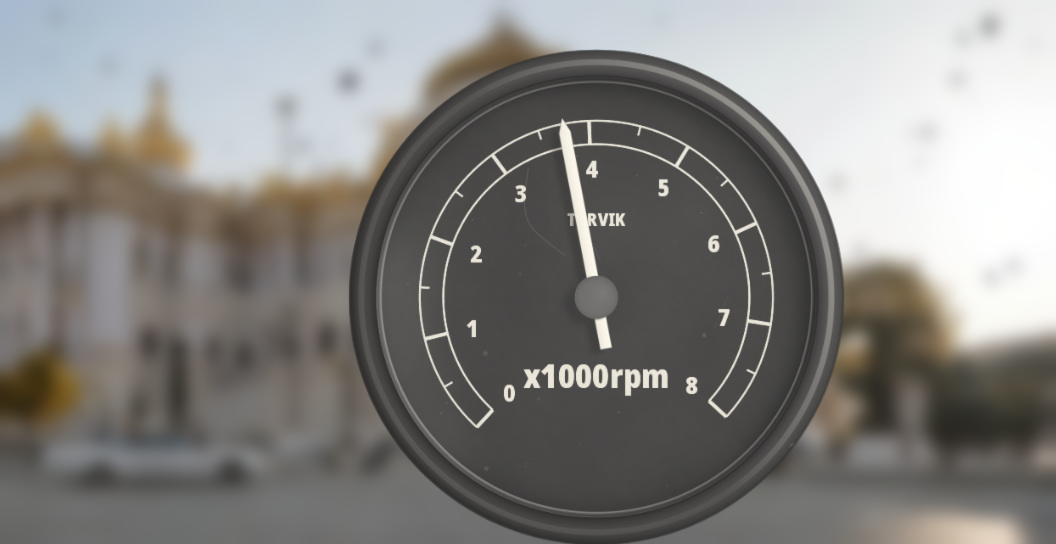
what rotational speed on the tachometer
3750 rpm
